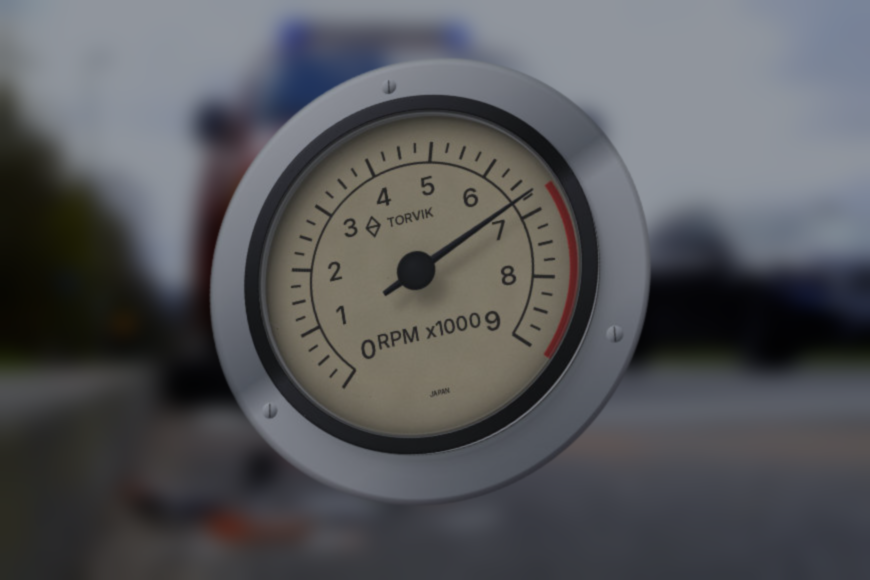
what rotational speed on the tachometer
6750 rpm
